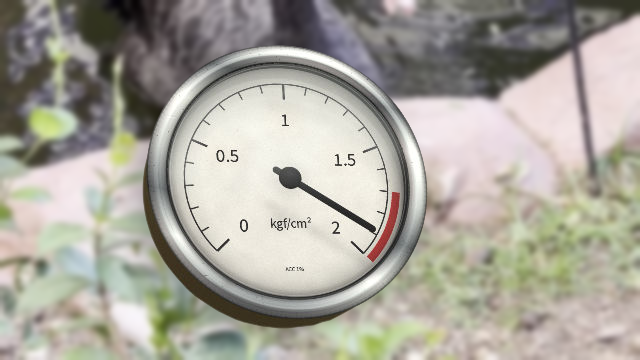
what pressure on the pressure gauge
1.9 kg/cm²
